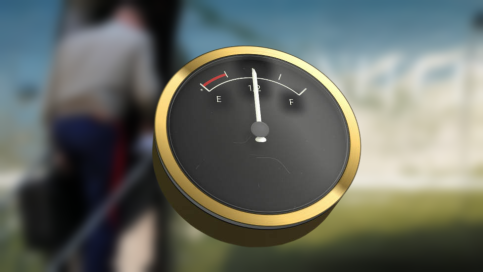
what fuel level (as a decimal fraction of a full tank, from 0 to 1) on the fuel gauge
0.5
